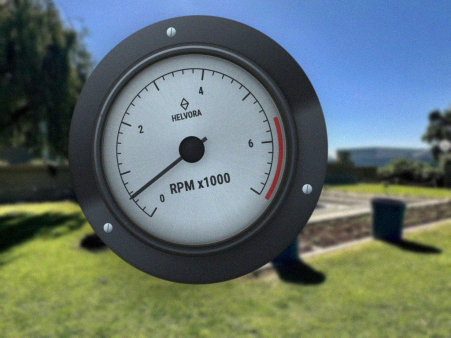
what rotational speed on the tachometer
500 rpm
